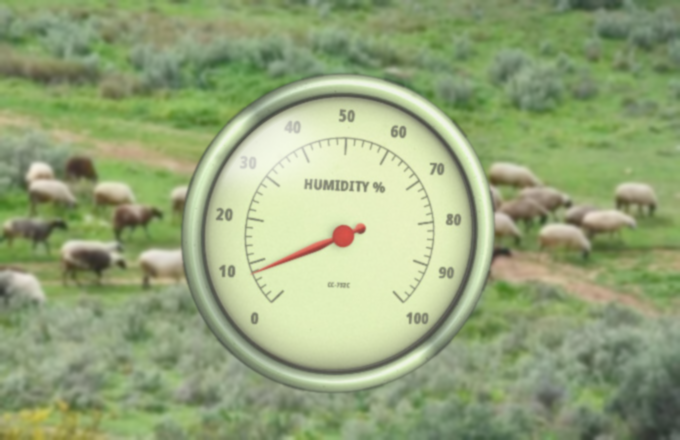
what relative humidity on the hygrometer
8 %
